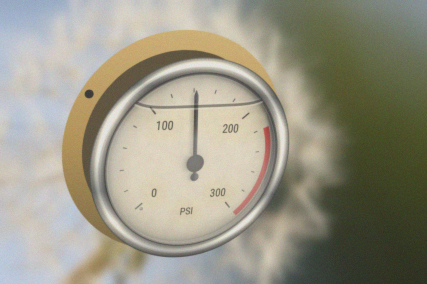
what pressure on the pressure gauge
140 psi
